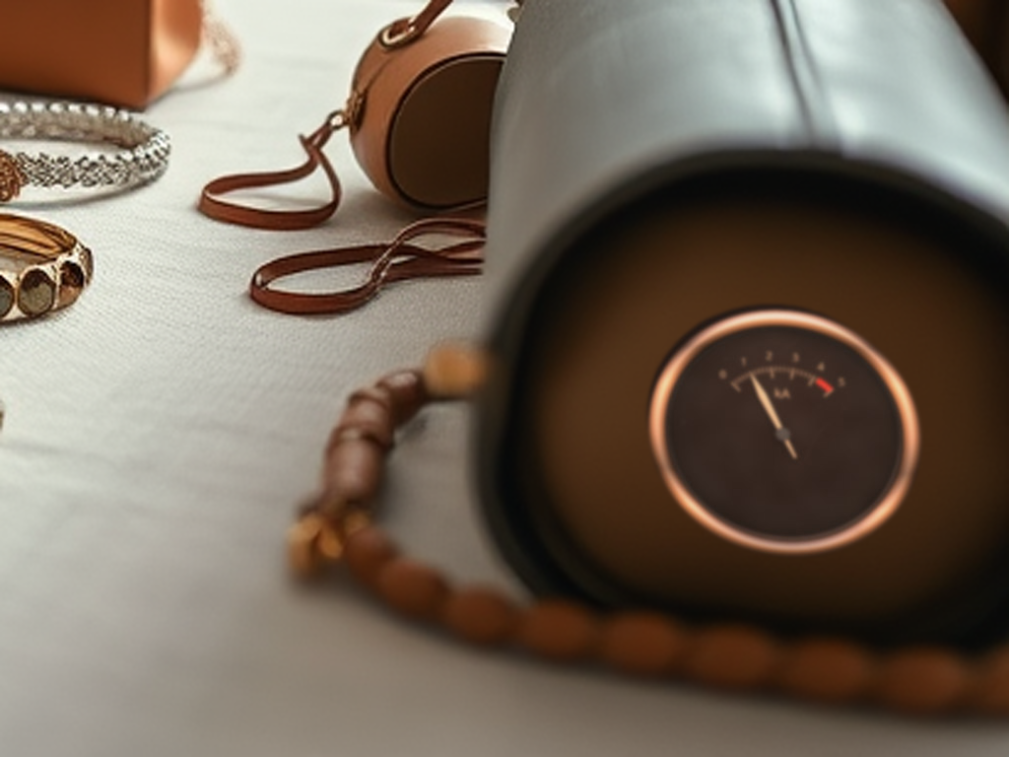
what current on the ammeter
1 kA
